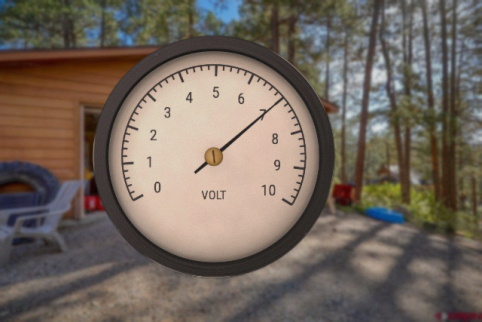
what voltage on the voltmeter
7 V
